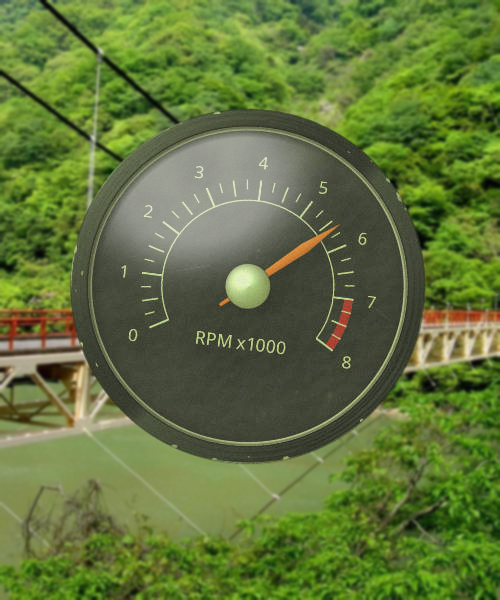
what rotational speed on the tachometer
5625 rpm
